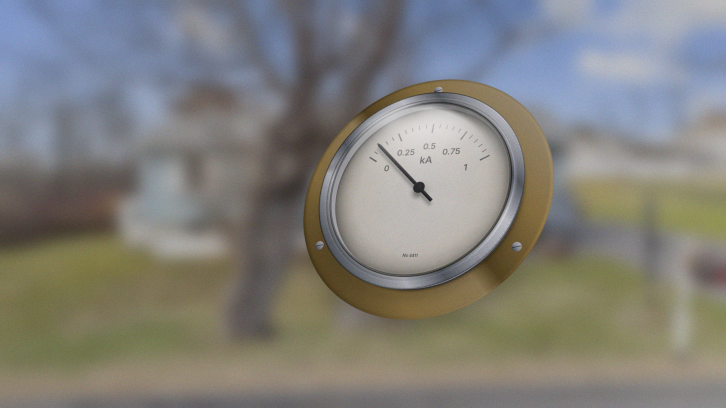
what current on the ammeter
0.1 kA
